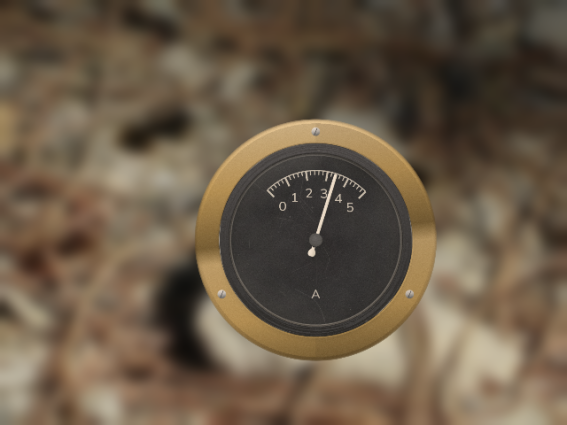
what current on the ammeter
3.4 A
